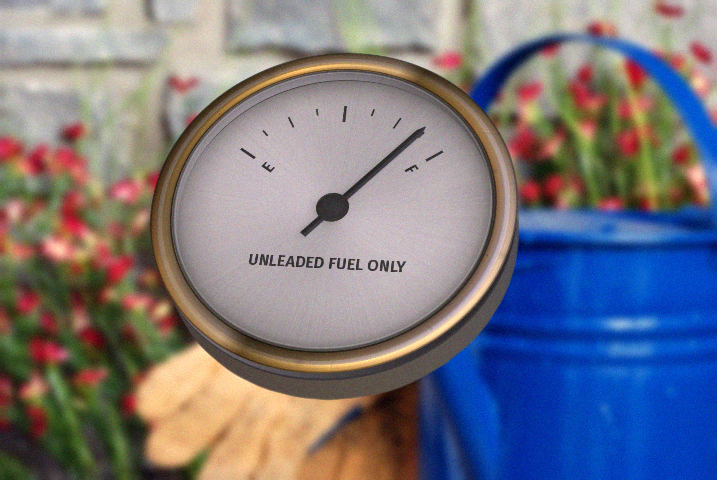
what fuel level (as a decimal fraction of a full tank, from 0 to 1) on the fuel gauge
0.875
